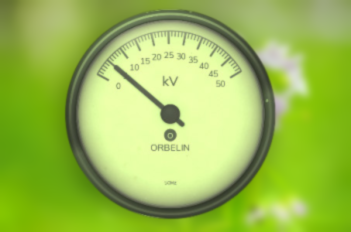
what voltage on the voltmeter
5 kV
